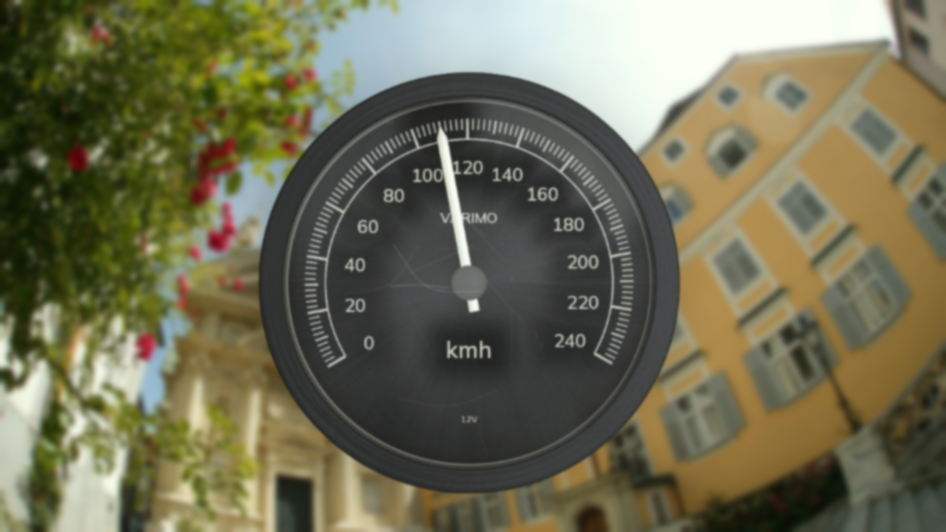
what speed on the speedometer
110 km/h
